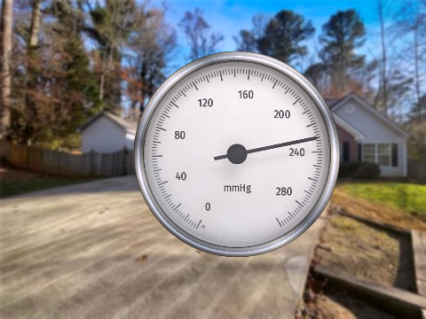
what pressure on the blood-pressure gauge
230 mmHg
